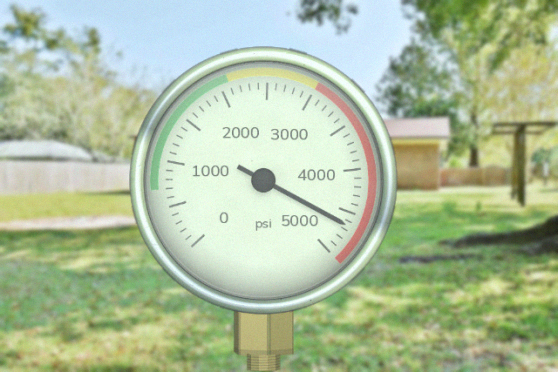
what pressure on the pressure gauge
4650 psi
